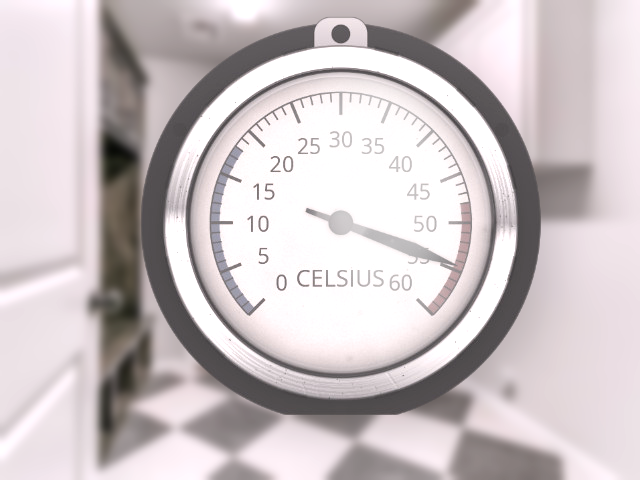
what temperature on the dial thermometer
54.5 °C
